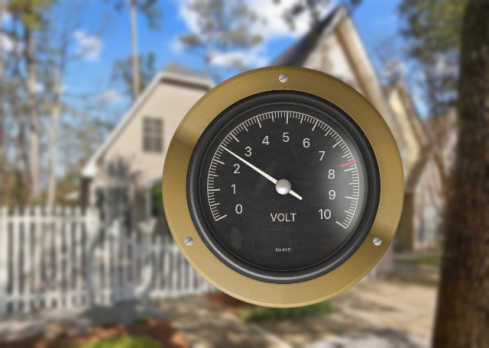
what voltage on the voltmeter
2.5 V
